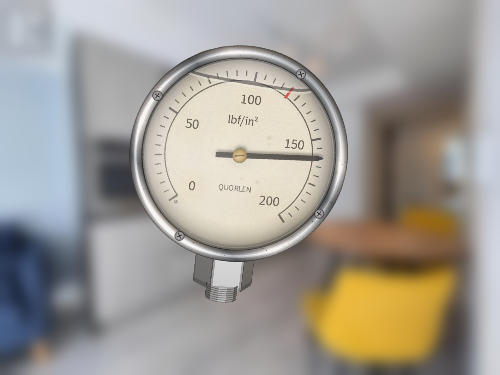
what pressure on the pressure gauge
160 psi
